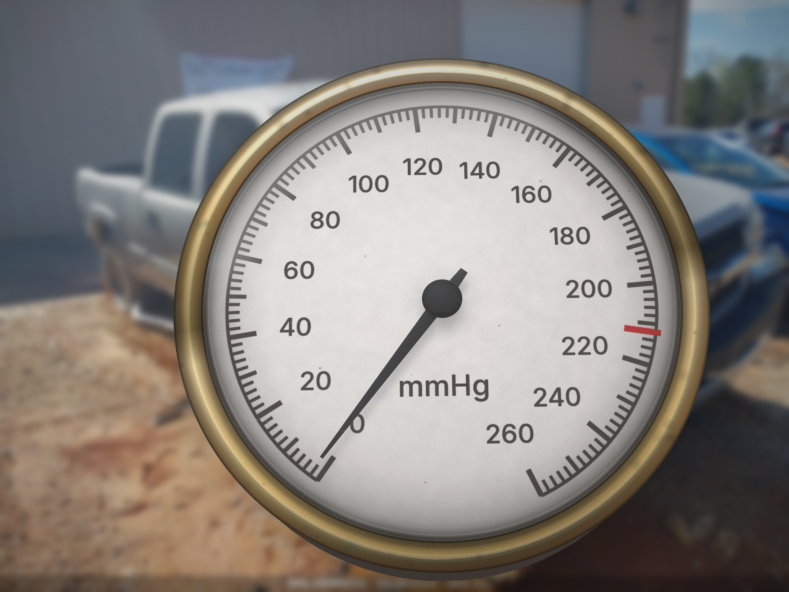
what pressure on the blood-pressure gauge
2 mmHg
